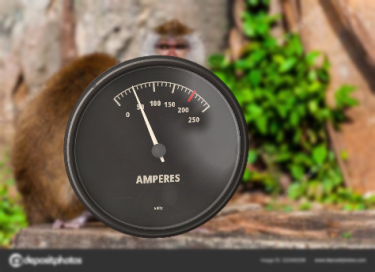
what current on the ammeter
50 A
